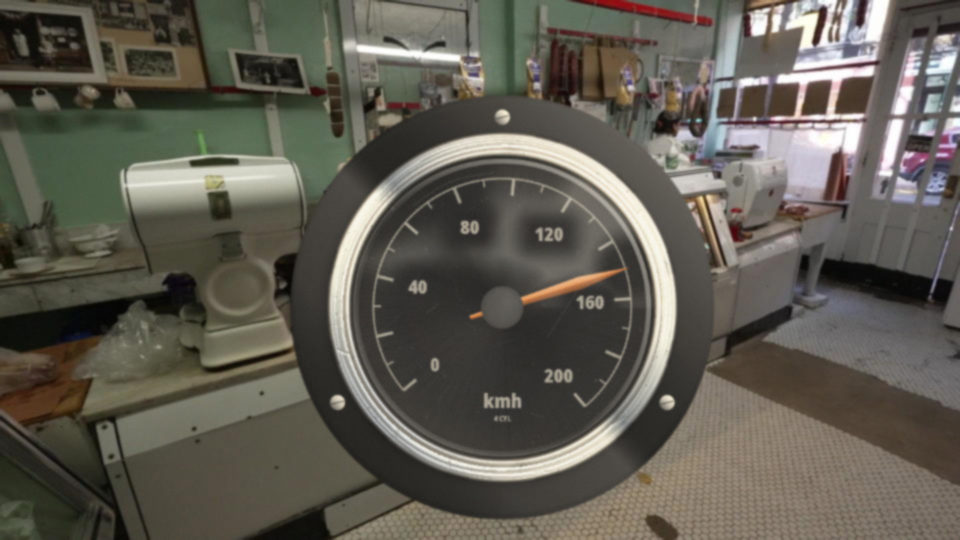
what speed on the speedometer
150 km/h
